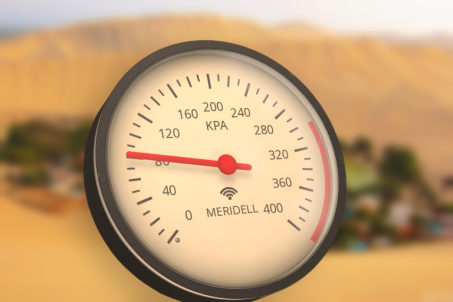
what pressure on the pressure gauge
80 kPa
